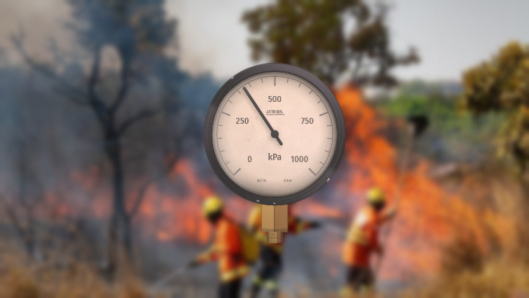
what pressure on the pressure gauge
375 kPa
